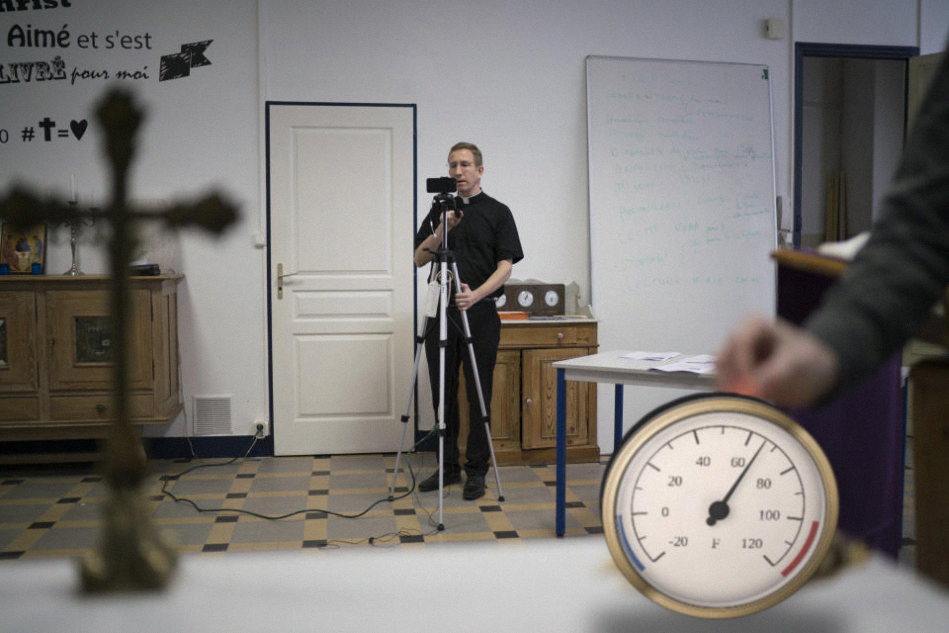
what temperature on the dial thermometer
65 °F
